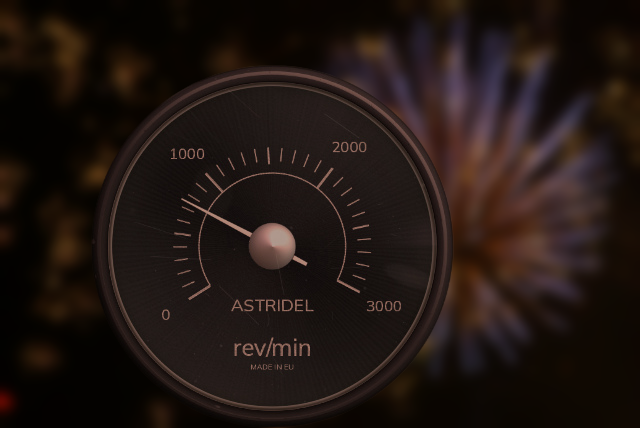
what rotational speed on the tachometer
750 rpm
